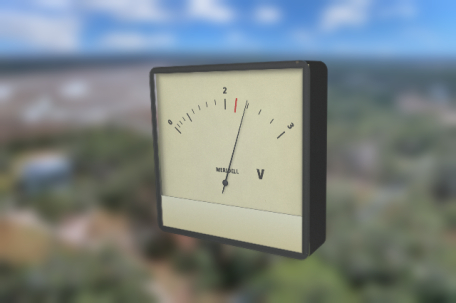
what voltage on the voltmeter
2.4 V
